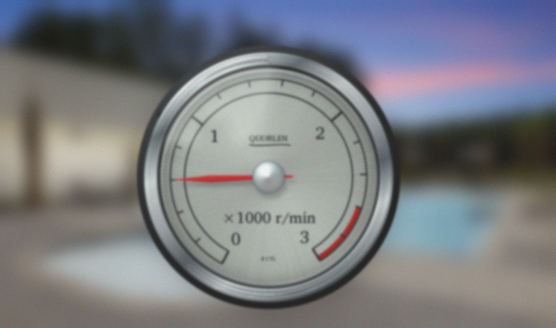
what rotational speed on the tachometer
600 rpm
